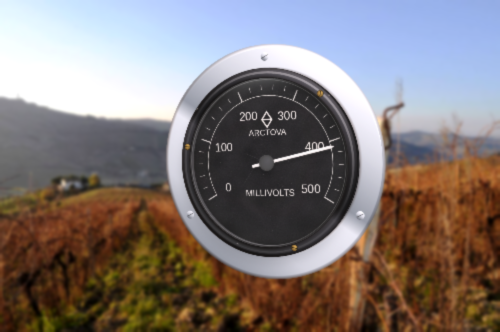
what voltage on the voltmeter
410 mV
